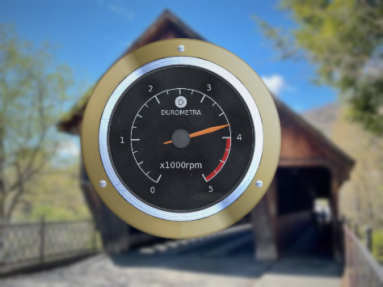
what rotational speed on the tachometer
3750 rpm
